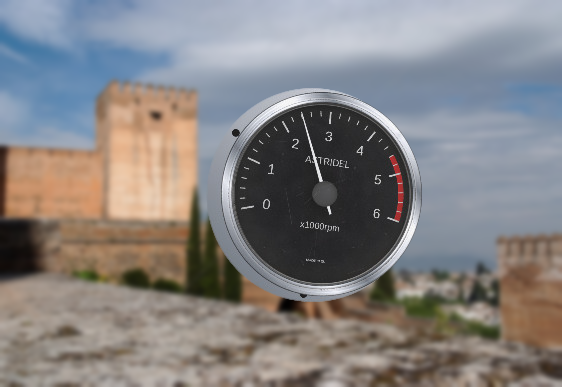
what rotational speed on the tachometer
2400 rpm
